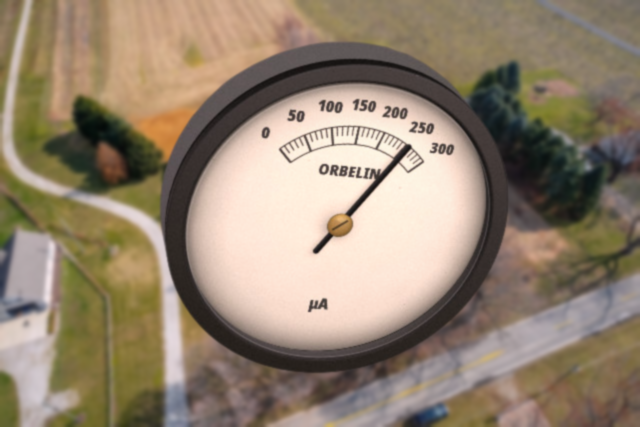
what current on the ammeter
250 µA
